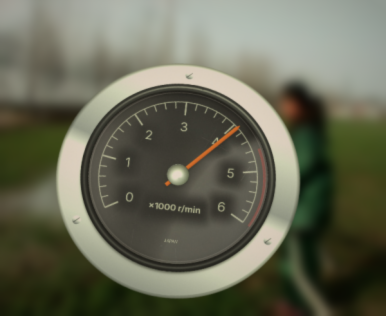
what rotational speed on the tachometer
4100 rpm
